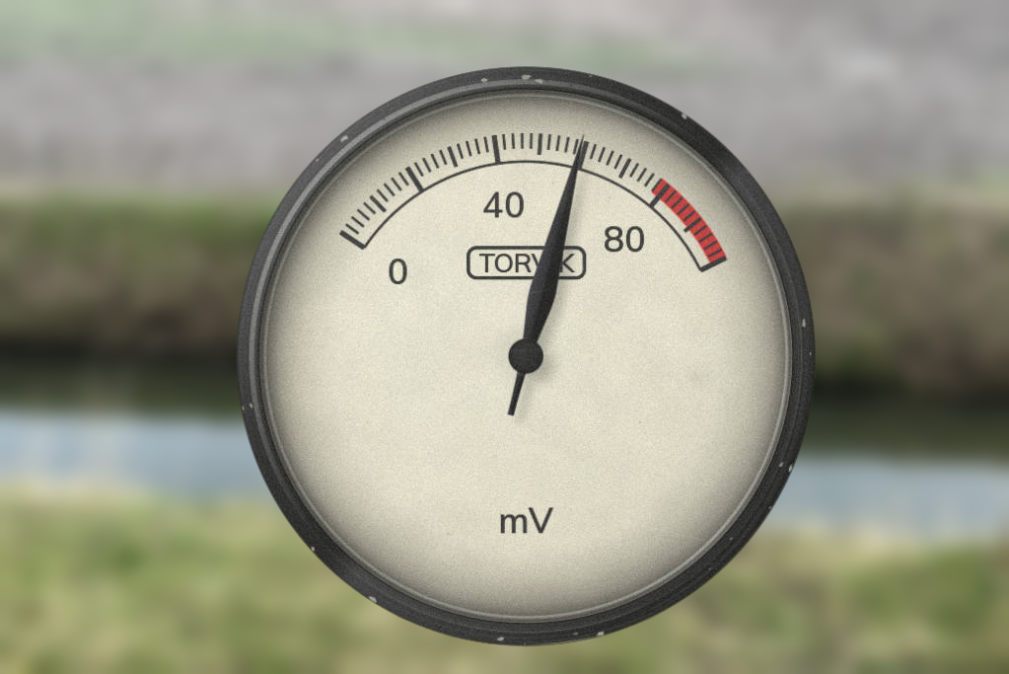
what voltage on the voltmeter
59 mV
